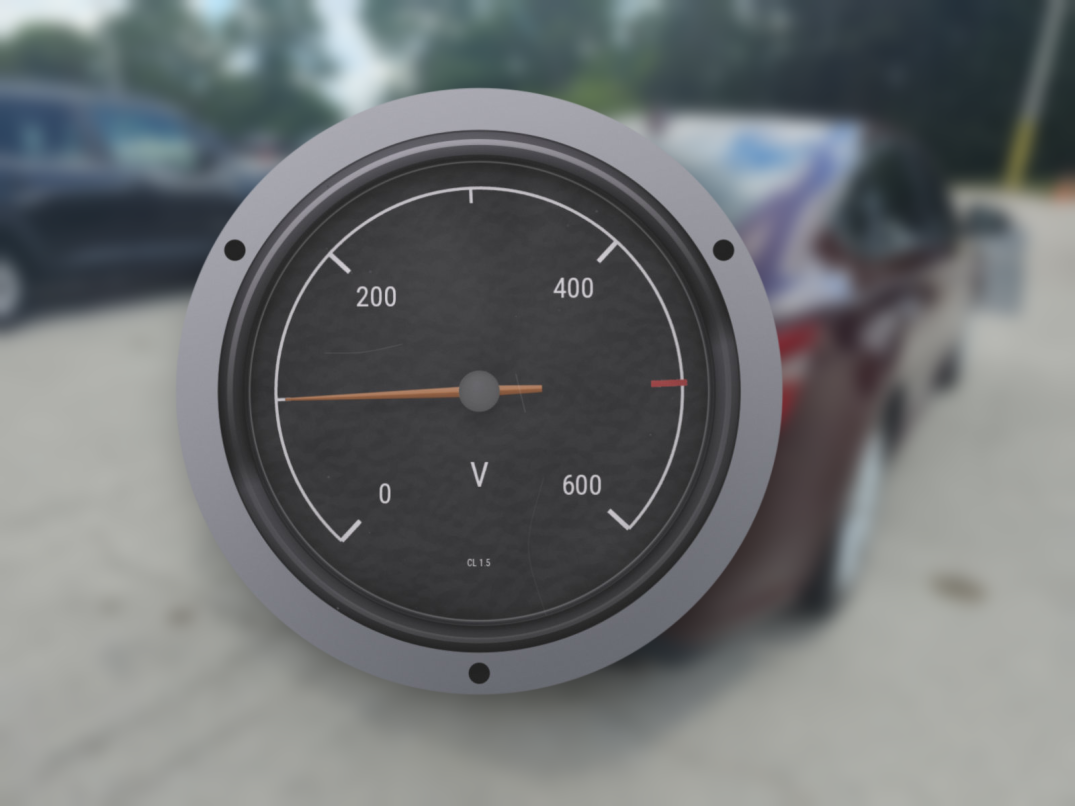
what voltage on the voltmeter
100 V
